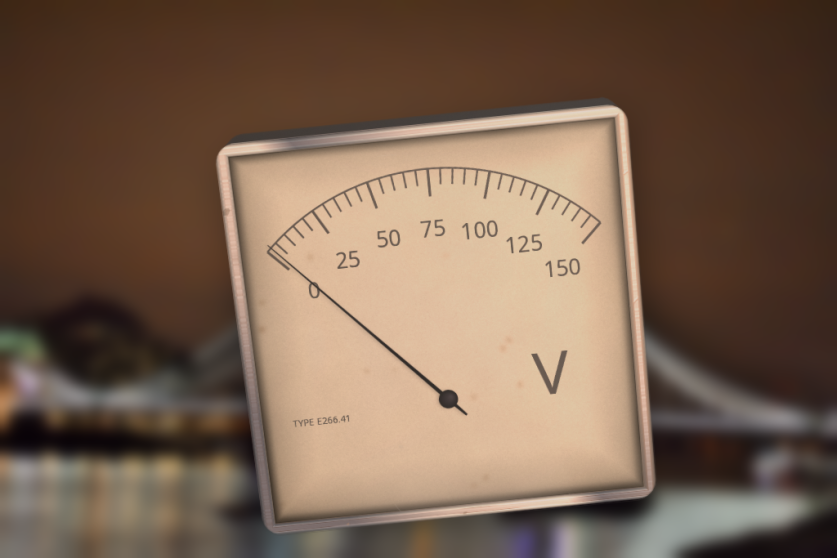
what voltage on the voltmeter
2.5 V
